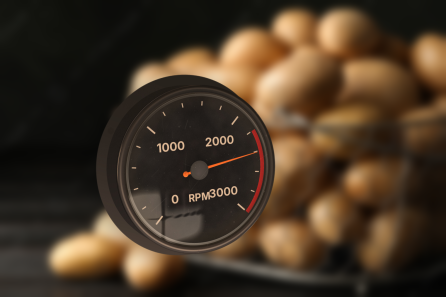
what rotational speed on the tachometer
2400 rpm
